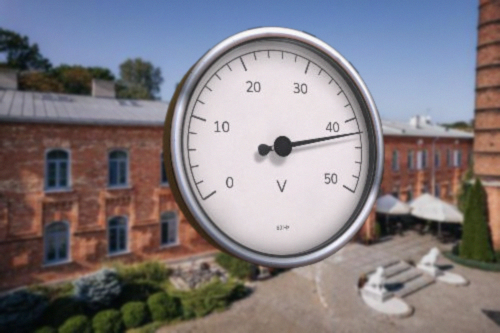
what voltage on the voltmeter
42 V
